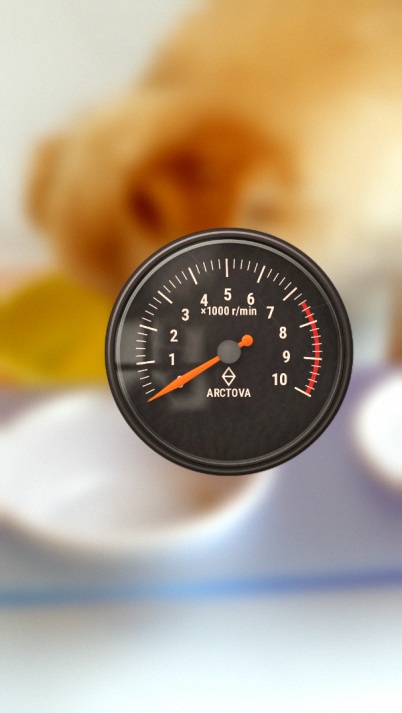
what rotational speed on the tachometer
0 rpm
